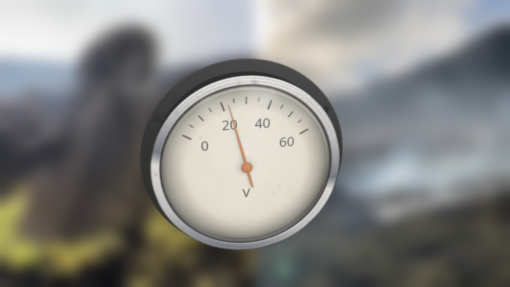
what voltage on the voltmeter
22.5 V
